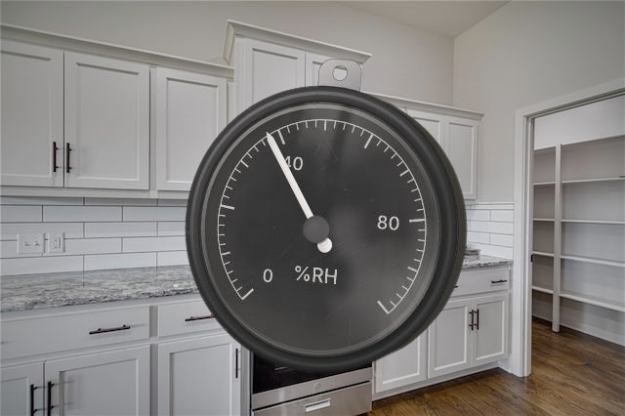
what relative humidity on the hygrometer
38 %
